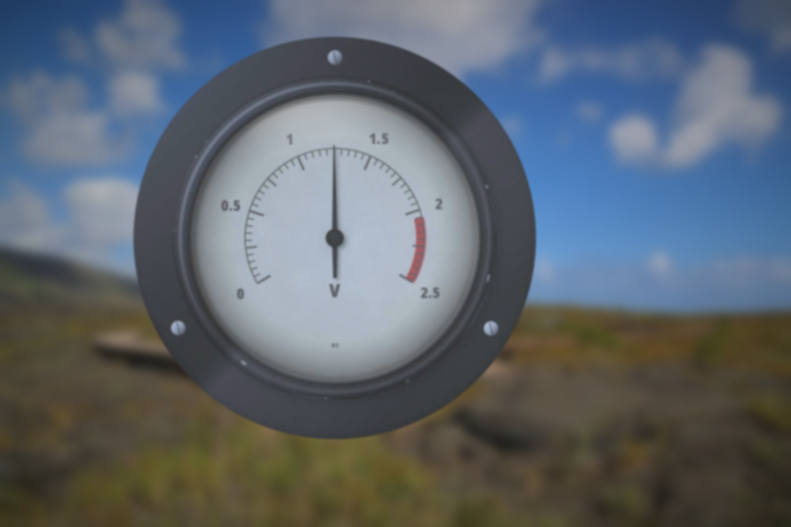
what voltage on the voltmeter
1.25 V
